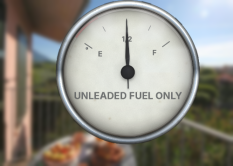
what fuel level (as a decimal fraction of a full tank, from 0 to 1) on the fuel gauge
0.5
